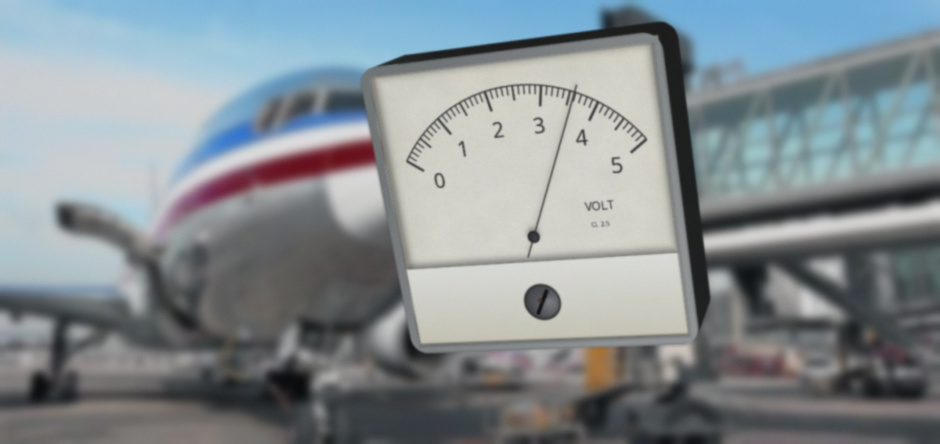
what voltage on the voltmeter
3.6 V
